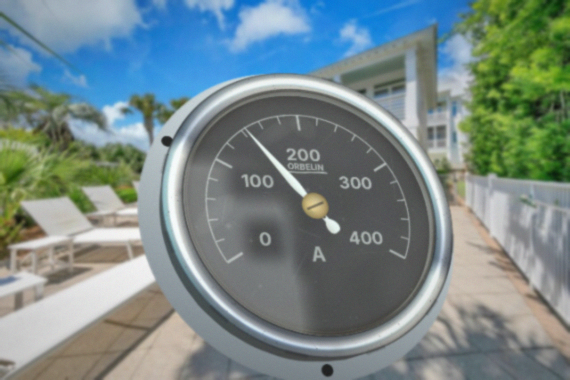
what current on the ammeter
140 A
